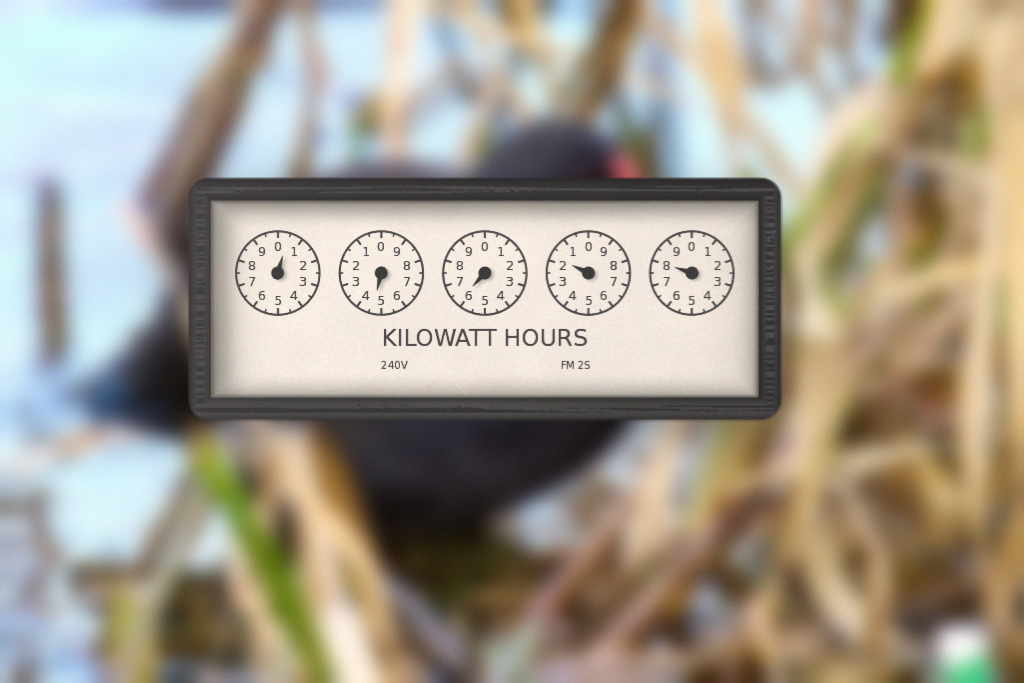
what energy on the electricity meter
4618 kWh
